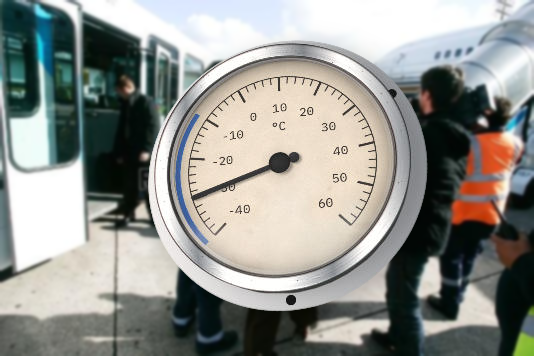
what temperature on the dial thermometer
-30 °C
